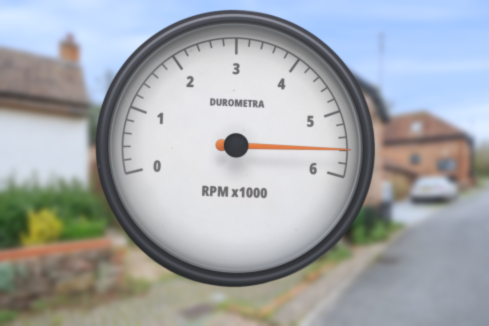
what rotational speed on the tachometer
5600 rpm
